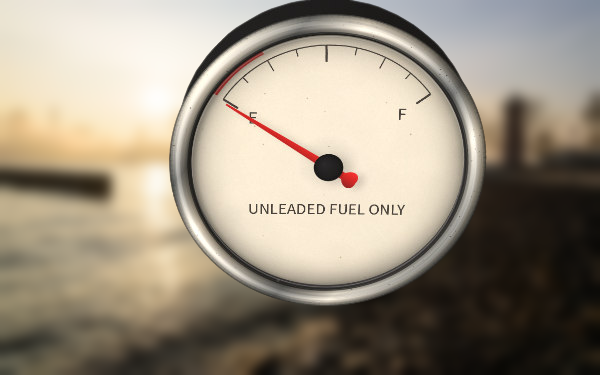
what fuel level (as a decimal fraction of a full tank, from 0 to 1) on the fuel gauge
0
